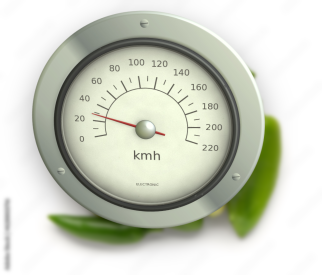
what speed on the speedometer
30 km/h
